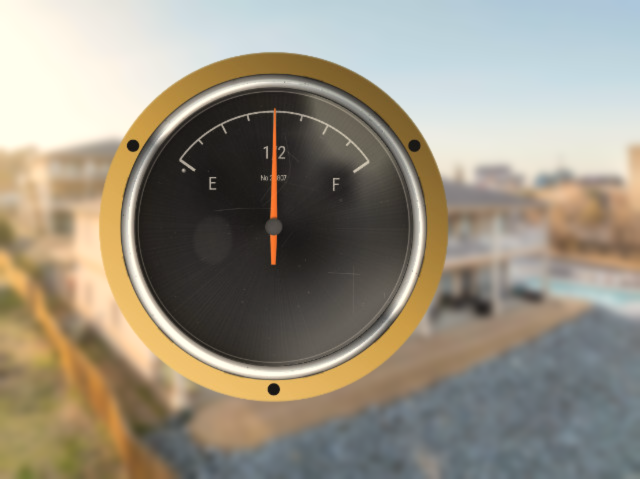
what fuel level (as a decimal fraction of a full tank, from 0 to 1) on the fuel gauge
0.5
